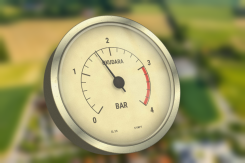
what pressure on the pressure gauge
1.6 bar
